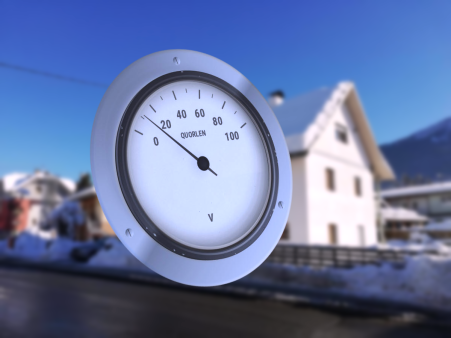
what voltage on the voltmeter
10 V
